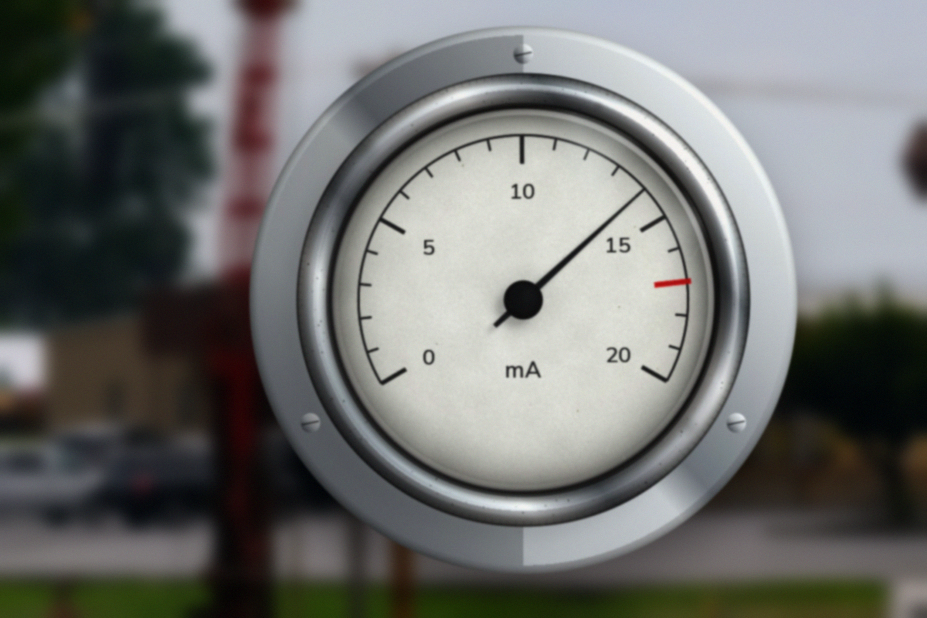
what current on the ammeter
14 mA
